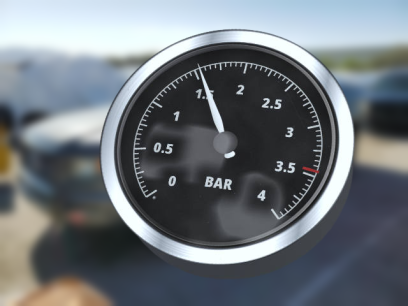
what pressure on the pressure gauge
1.55 bar
